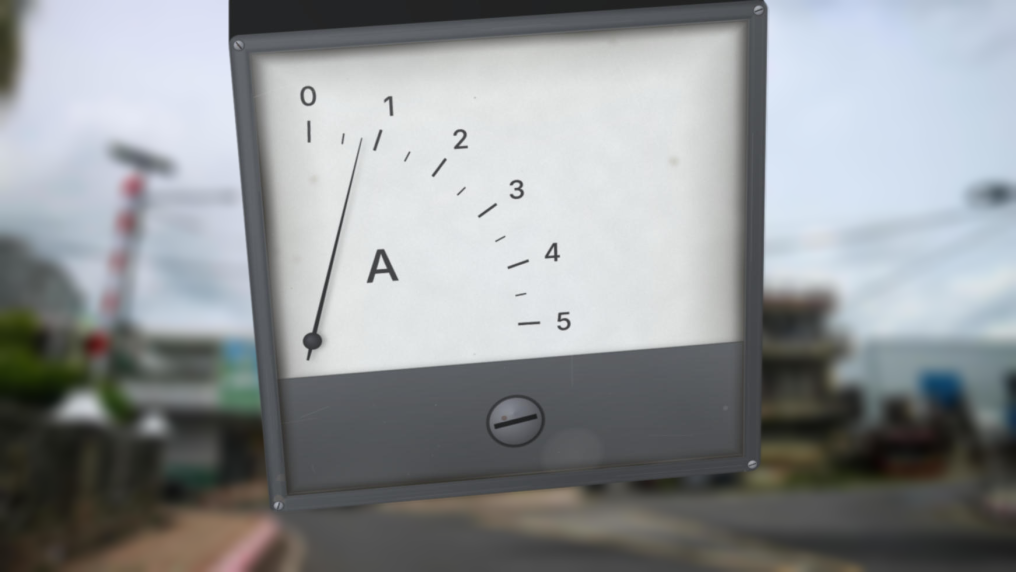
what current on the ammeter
0.75 A
